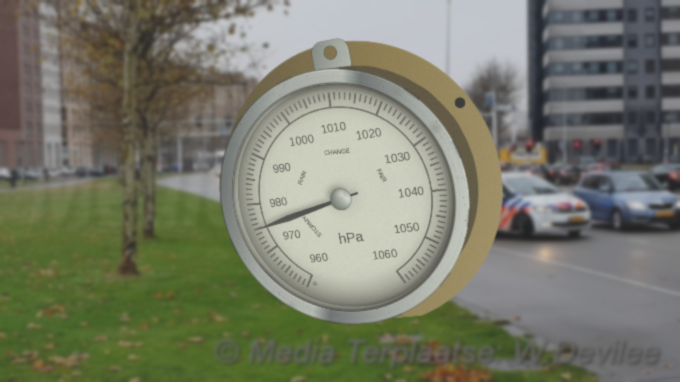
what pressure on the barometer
975 hPa
